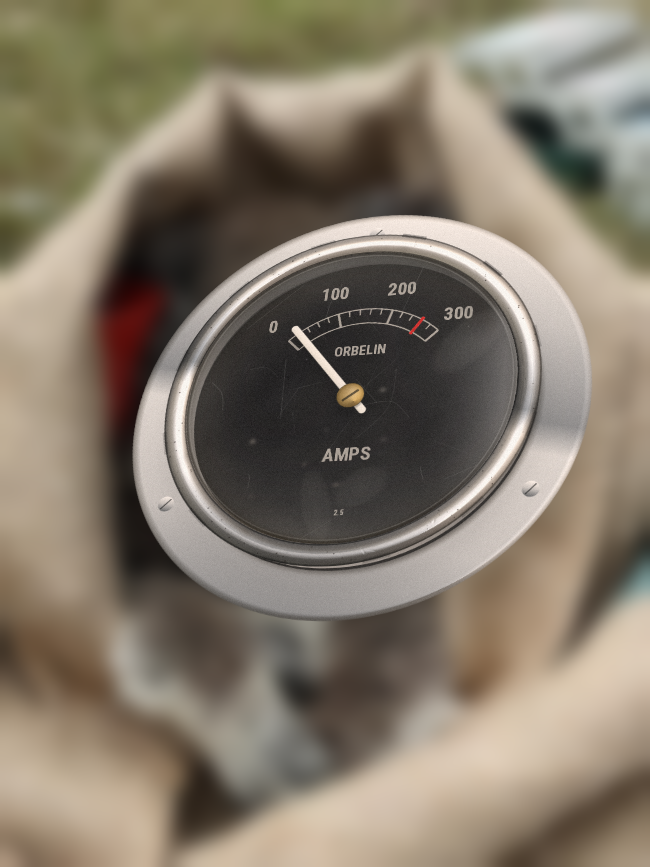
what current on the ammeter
20 A
